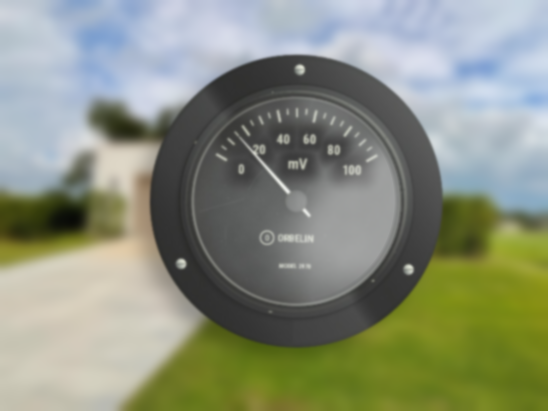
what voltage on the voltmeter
15 mV
